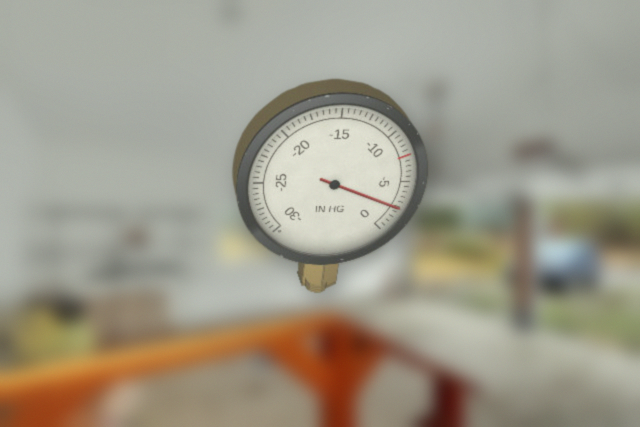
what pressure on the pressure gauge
-2.5 inHg
